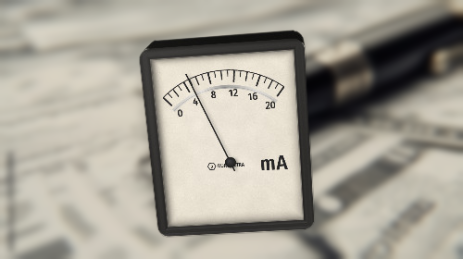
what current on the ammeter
5 mA
